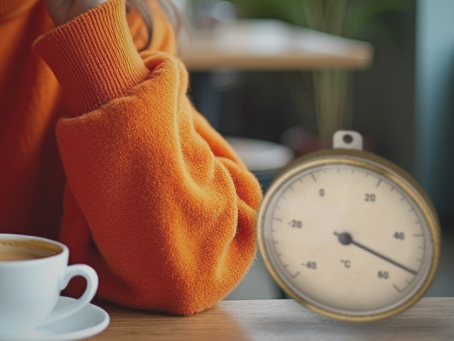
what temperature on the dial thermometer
52 °C
